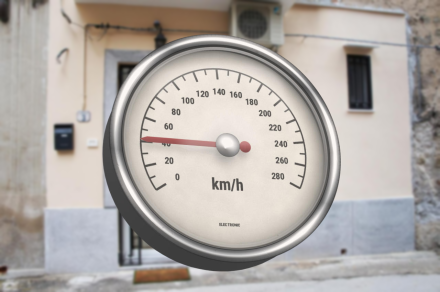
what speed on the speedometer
40 km/h
